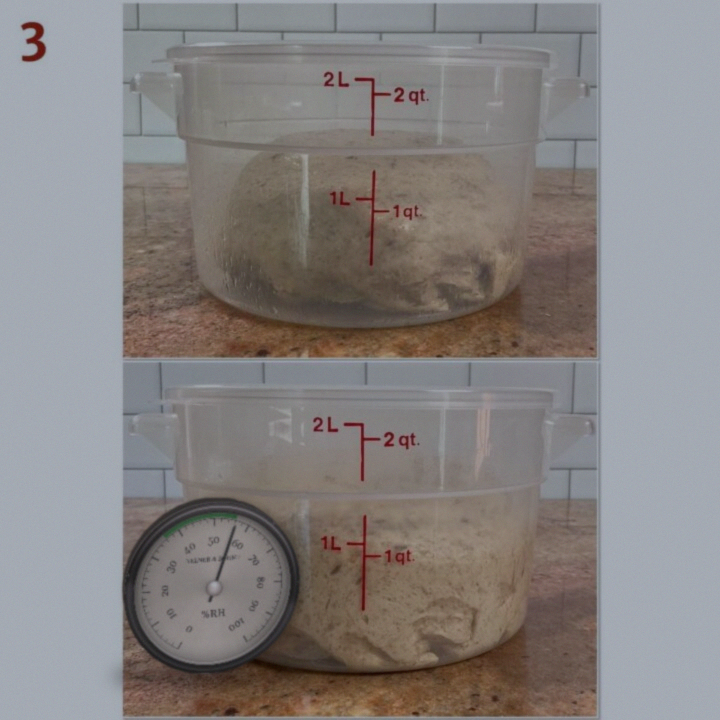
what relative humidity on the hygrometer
56 %
